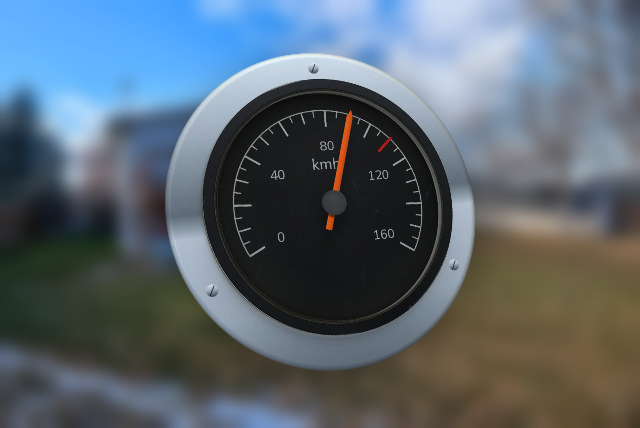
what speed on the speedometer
90 km/h
